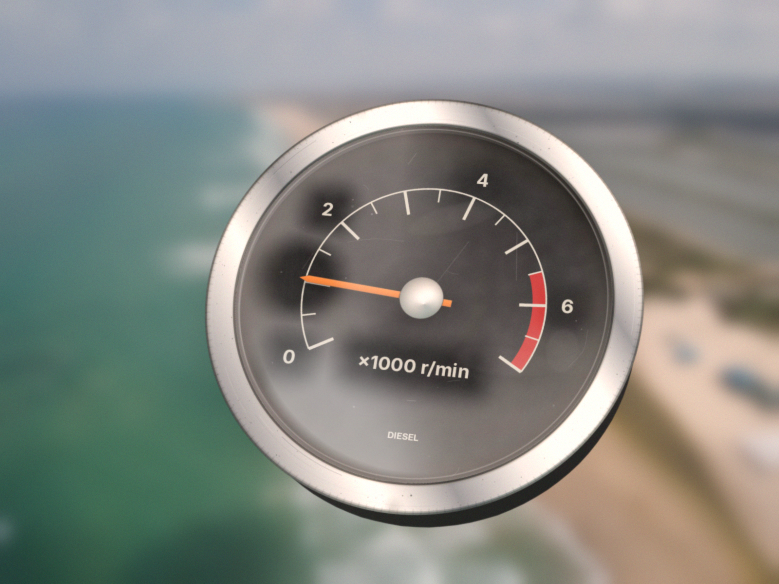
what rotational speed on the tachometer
1000 rpm
